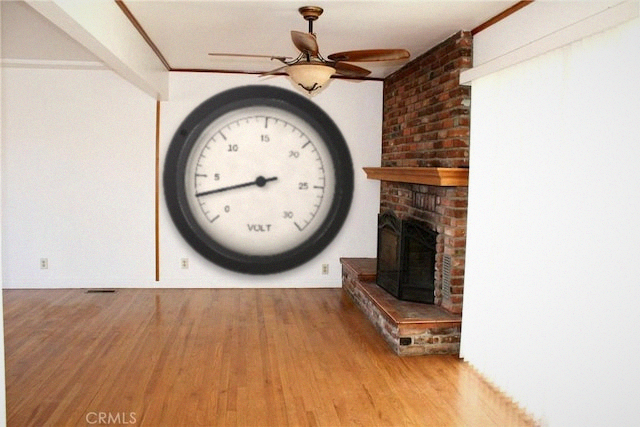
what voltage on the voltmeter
3 V
